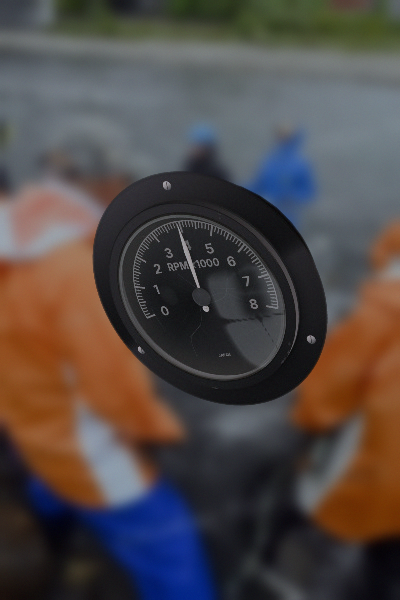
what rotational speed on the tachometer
4000 rpm
